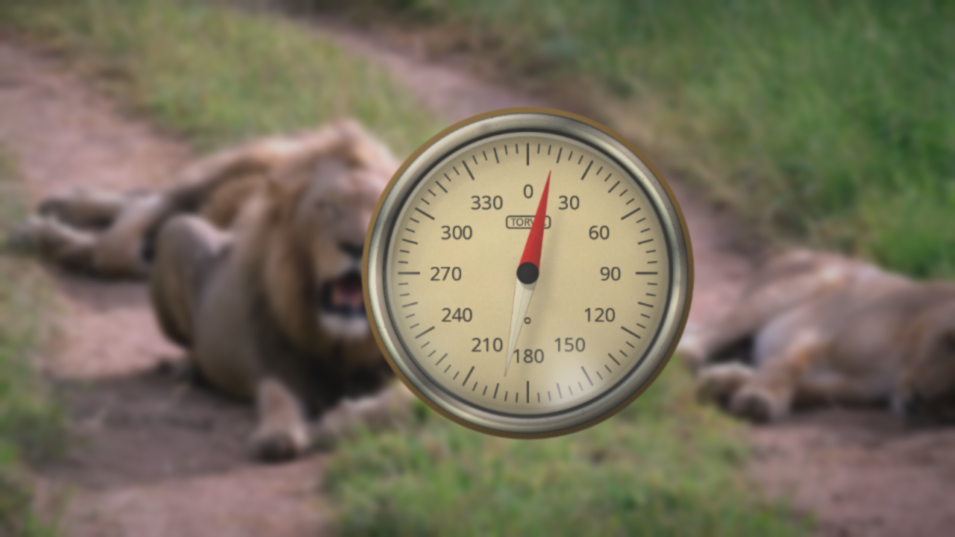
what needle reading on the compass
12.5 °
